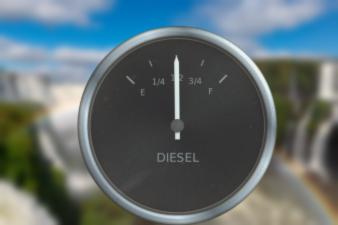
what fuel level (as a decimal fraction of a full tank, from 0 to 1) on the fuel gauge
0.5
